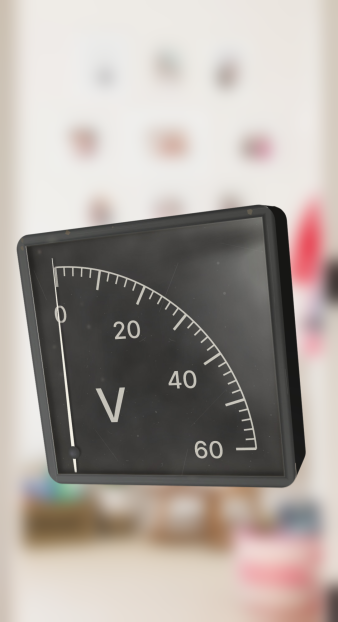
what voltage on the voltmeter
0 V
